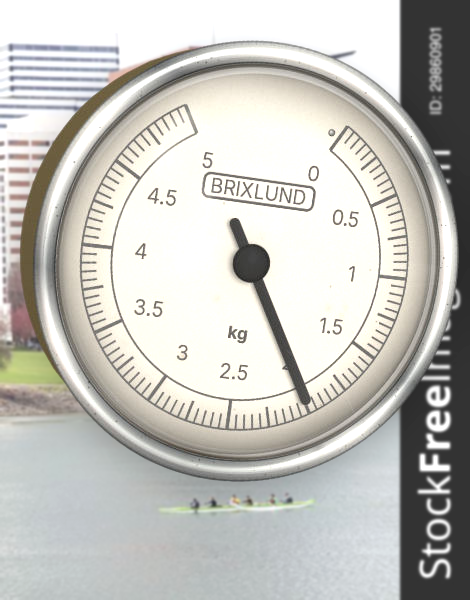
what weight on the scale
2 kg
